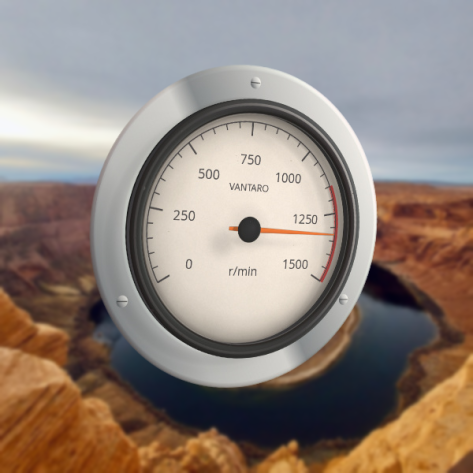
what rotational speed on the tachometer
1325 rpm
